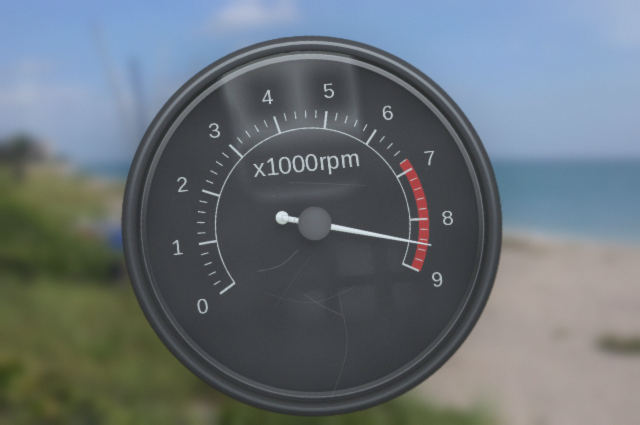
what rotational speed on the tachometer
8500 rpm
